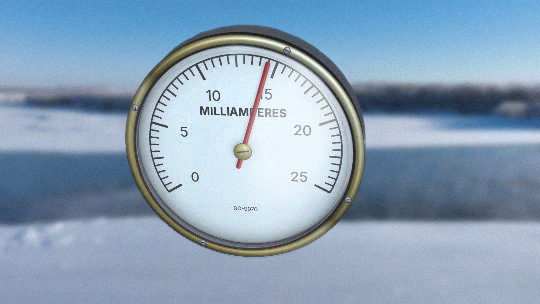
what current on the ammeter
14.5 mA
